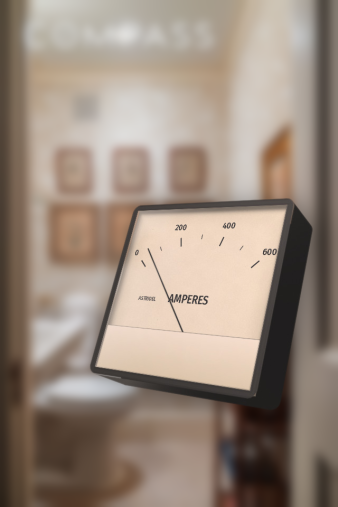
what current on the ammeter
50 A
